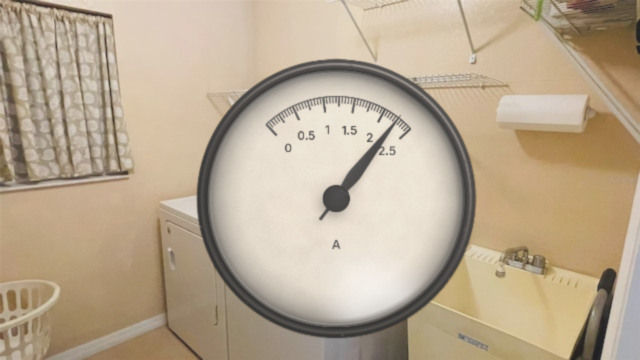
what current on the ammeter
2.25 A
